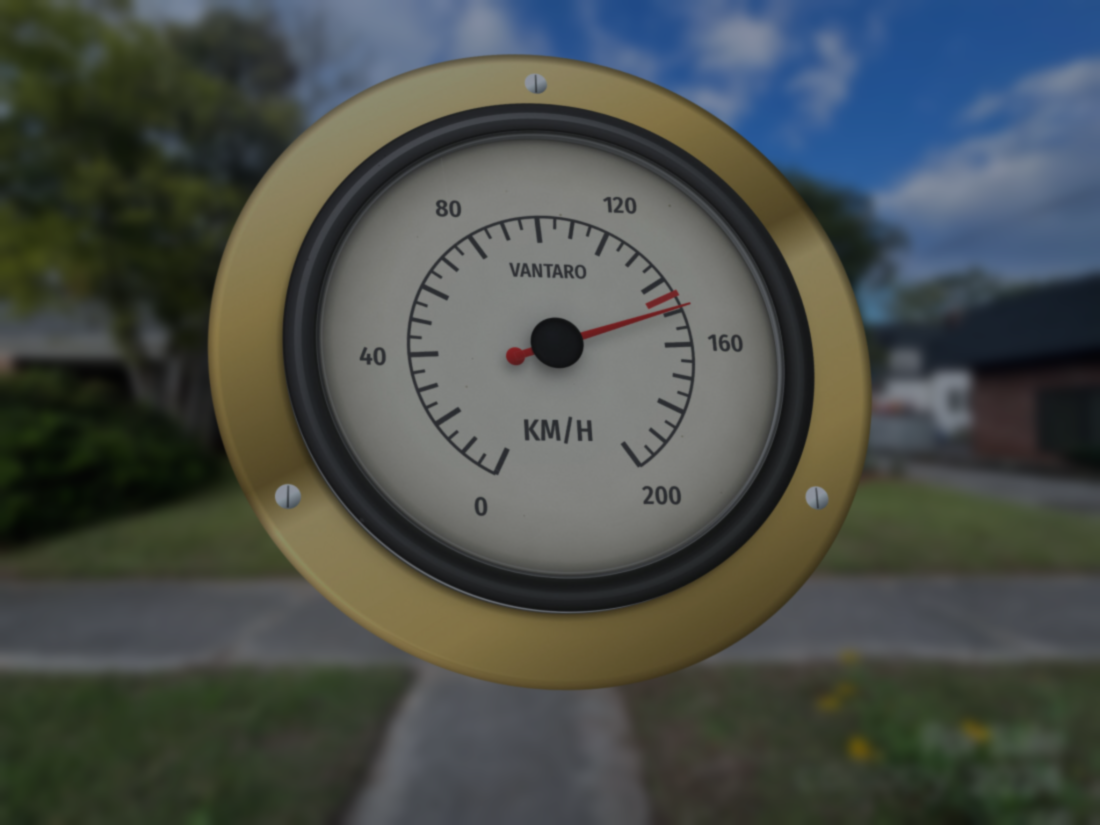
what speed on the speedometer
150 km/h
